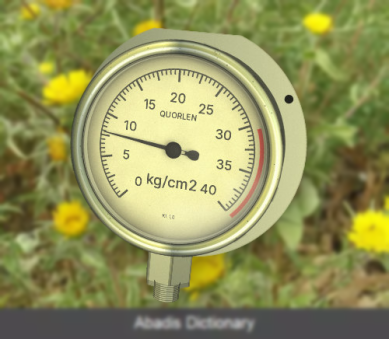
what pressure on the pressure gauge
8 kg/cm²
